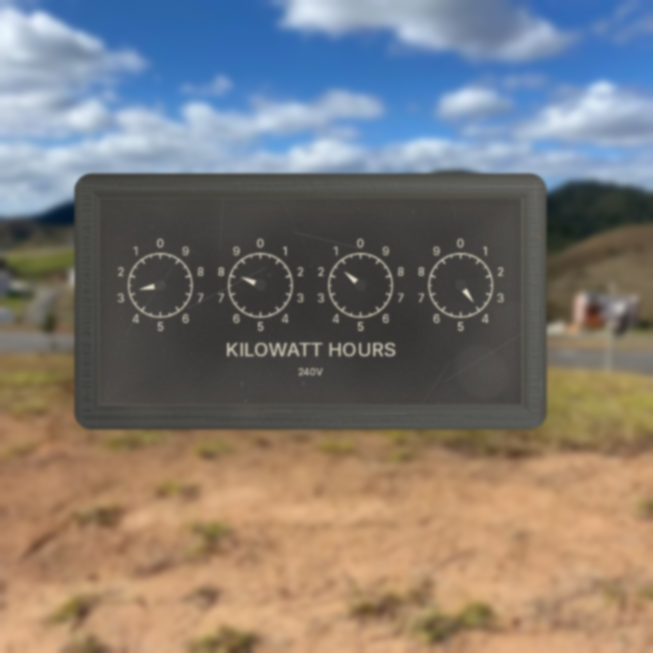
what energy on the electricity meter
2814 kWh
